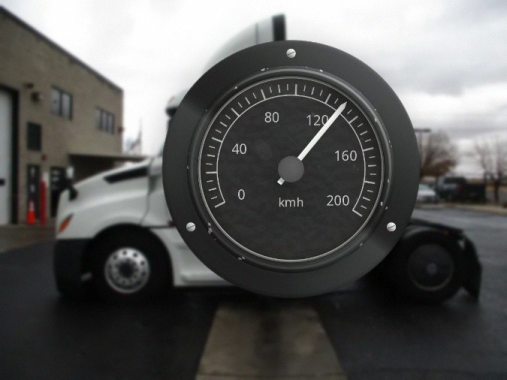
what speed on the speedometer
130 km/h
